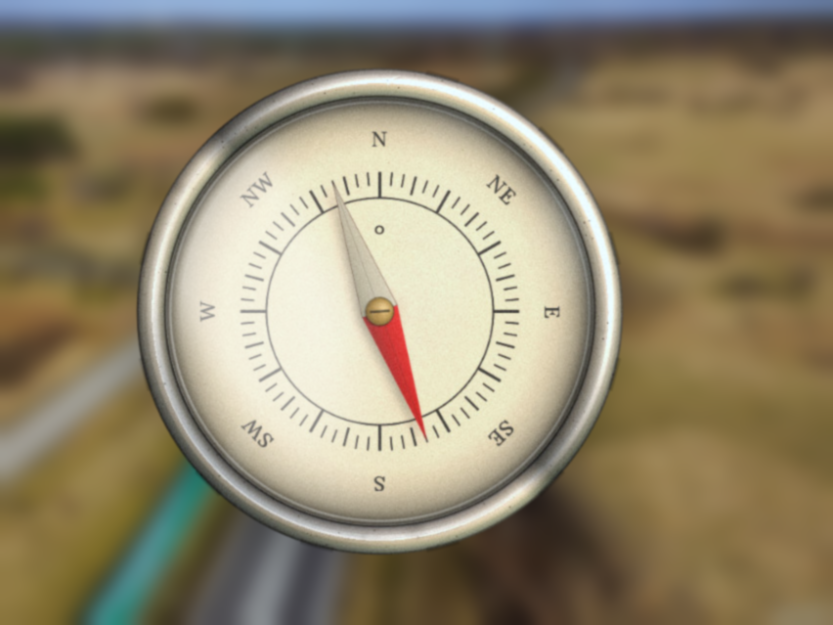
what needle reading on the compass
160 °
